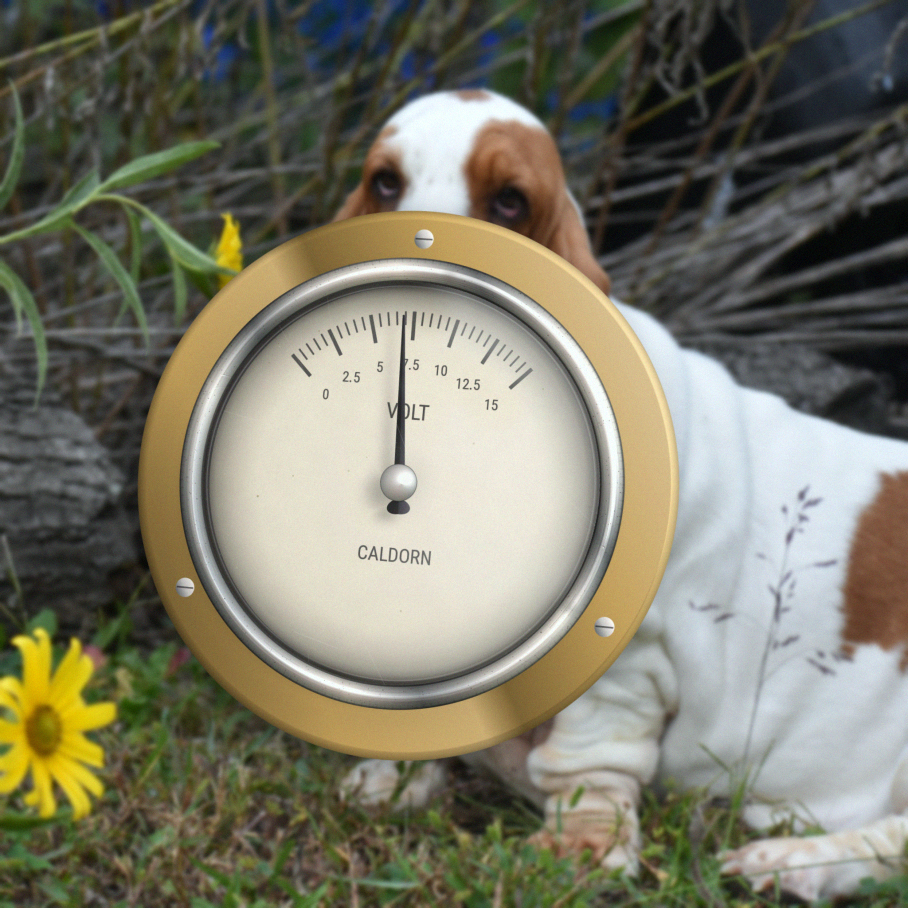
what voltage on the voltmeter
7 V
